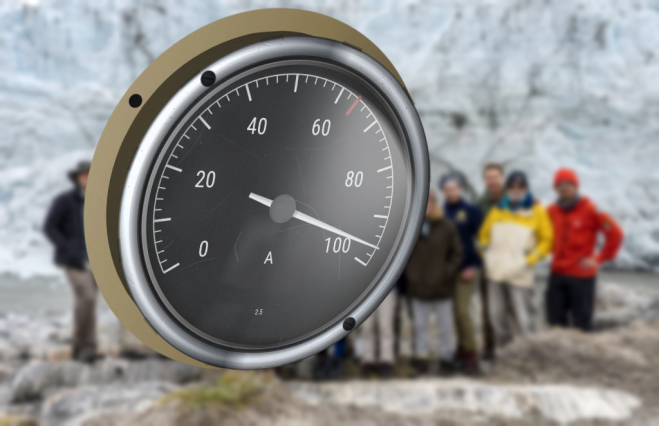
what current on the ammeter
96 A
